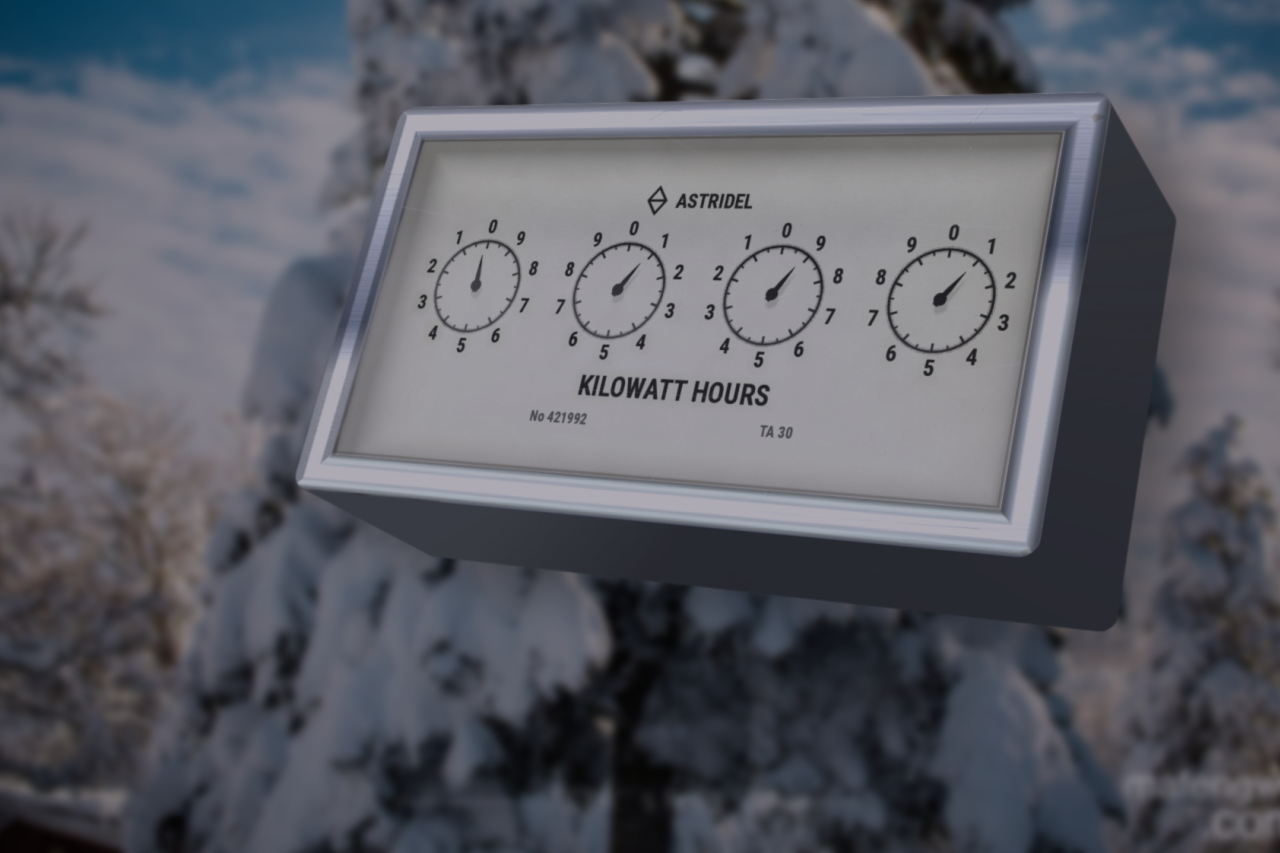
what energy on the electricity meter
91 kWh
